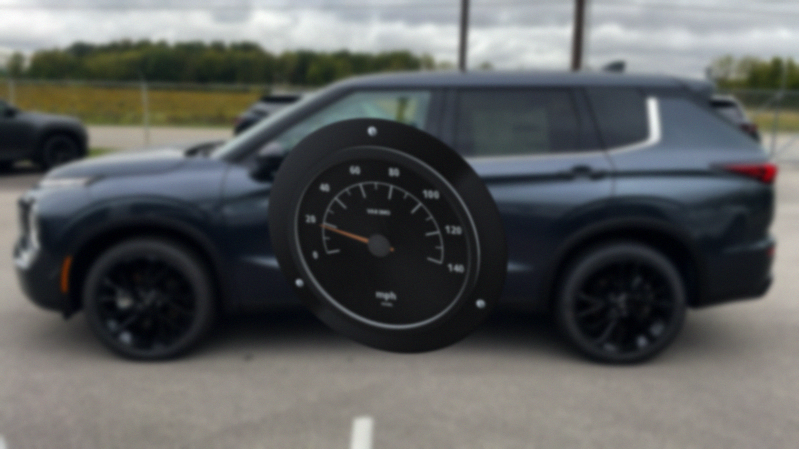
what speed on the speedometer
20 mph
